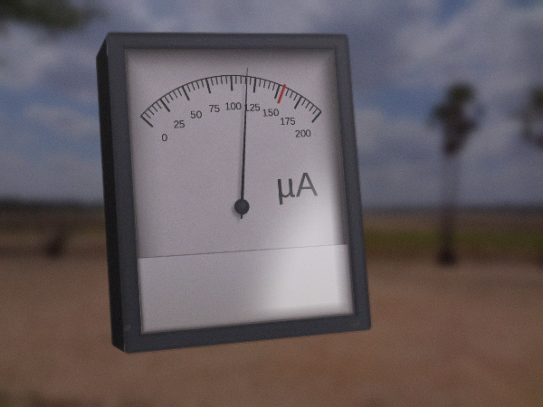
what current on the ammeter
115 µA
